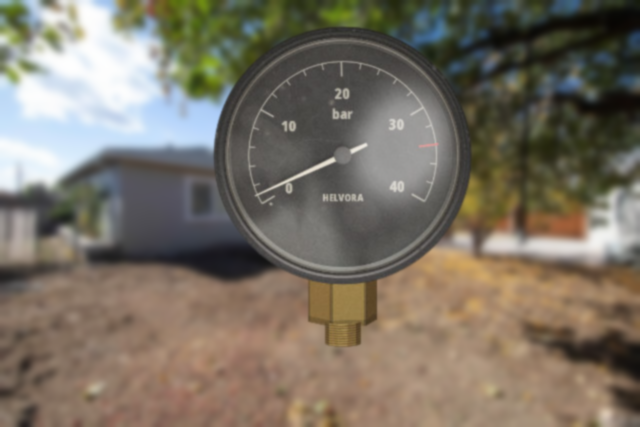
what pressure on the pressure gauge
1 bar
